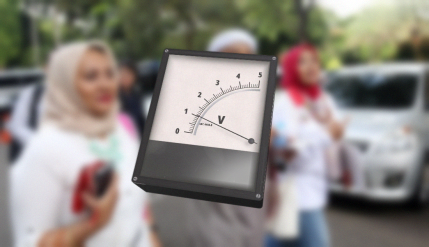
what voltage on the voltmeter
1 V
